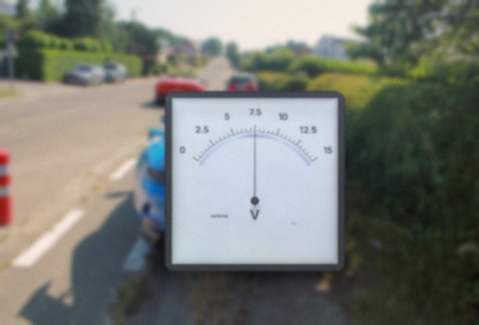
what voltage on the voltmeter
7.5 V
